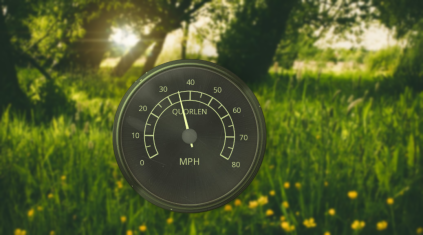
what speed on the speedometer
35 mph
